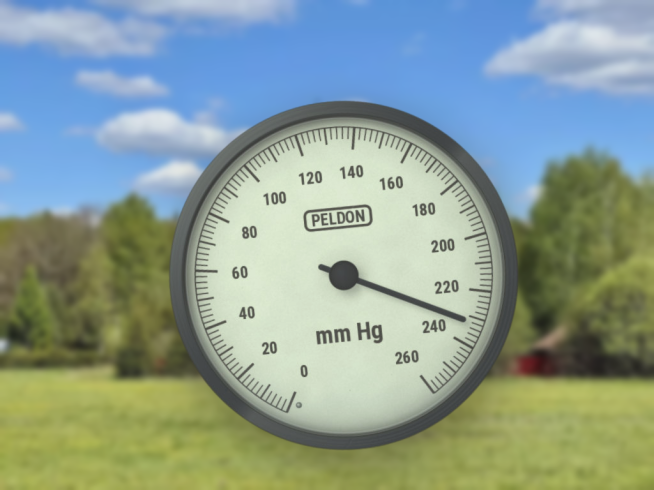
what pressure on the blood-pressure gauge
232 mmHg
